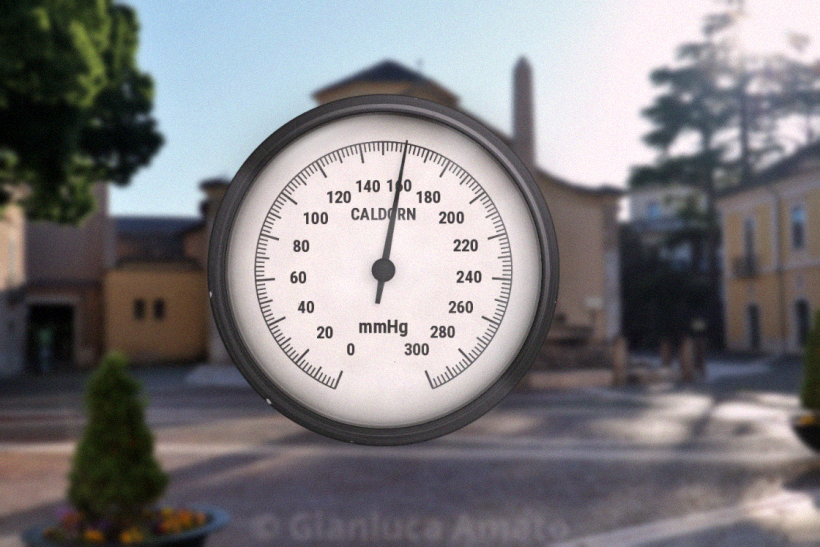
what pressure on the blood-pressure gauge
160 mmHg
